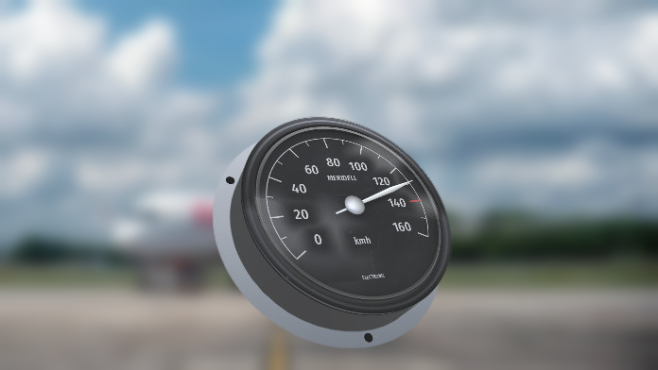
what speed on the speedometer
130 km/h
